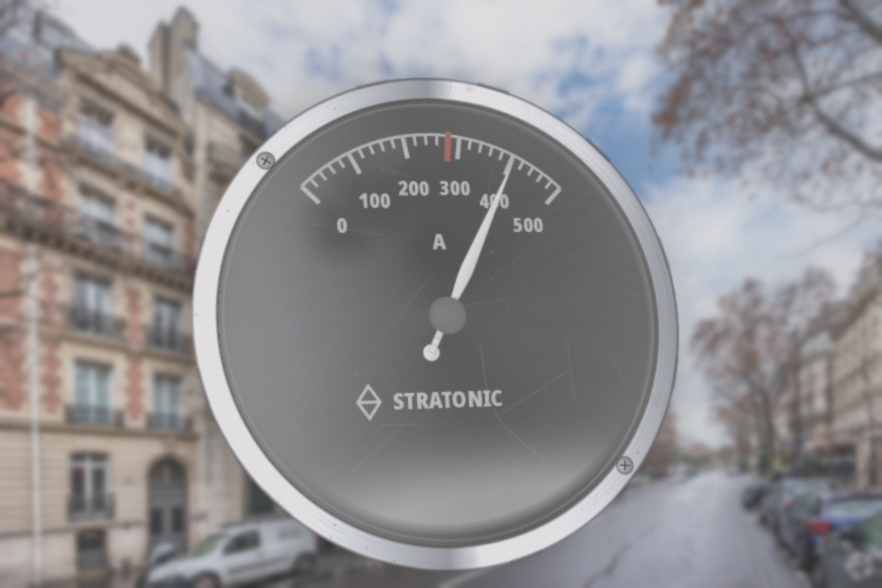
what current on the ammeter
400 A
